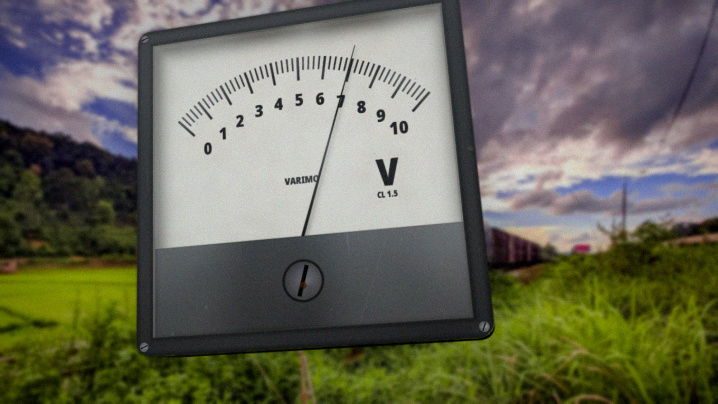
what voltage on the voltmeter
7 V
